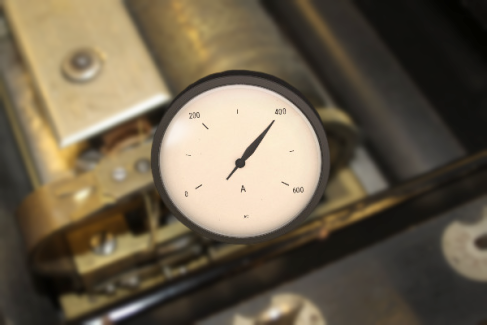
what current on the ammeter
400 A
